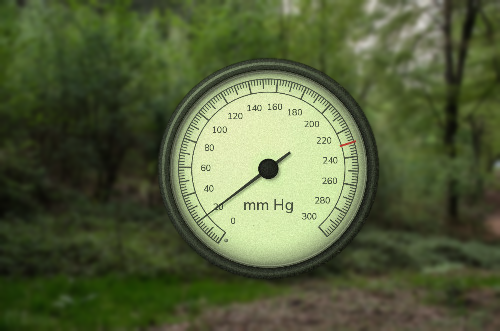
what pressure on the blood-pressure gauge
20 mmHg
